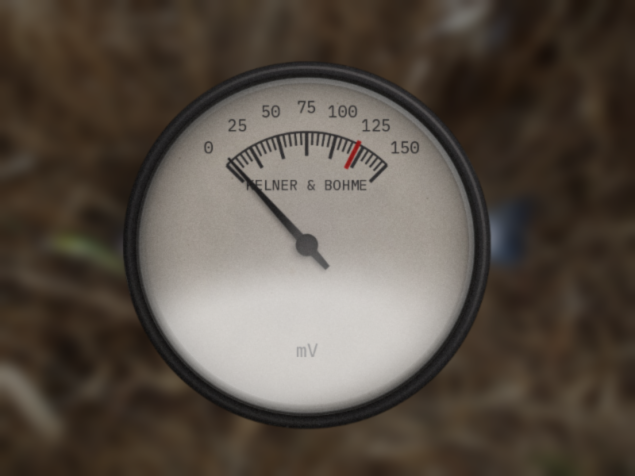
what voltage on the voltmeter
5 mV
